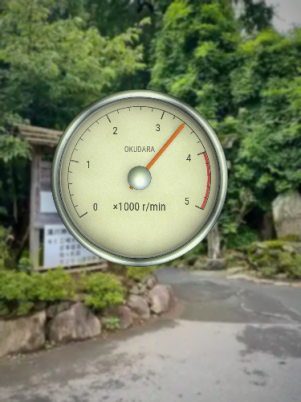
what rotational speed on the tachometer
3400 rpm
